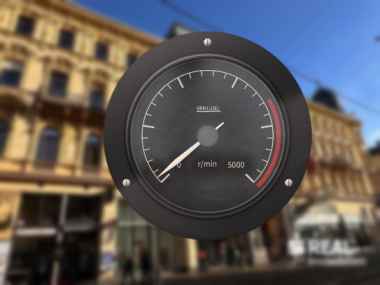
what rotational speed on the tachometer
100 rpm
